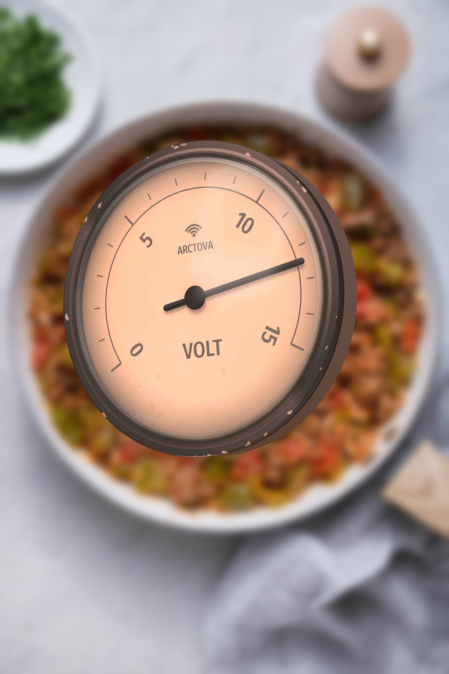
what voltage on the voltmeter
12.5 V
